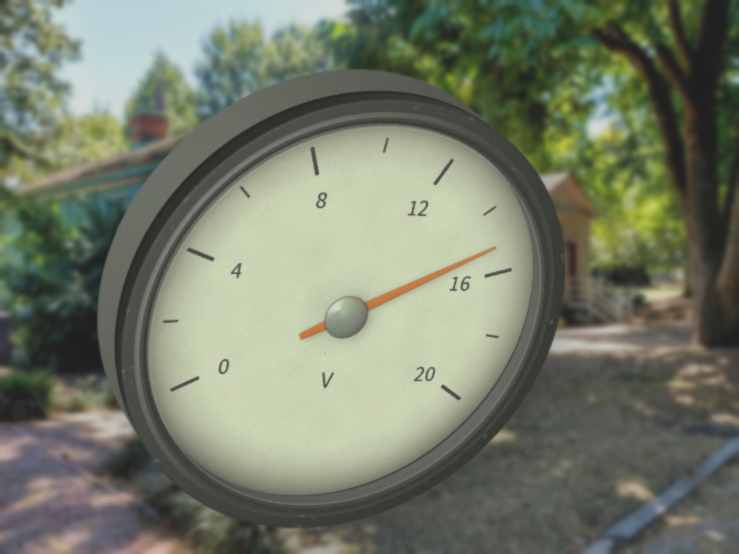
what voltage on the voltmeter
15 V
